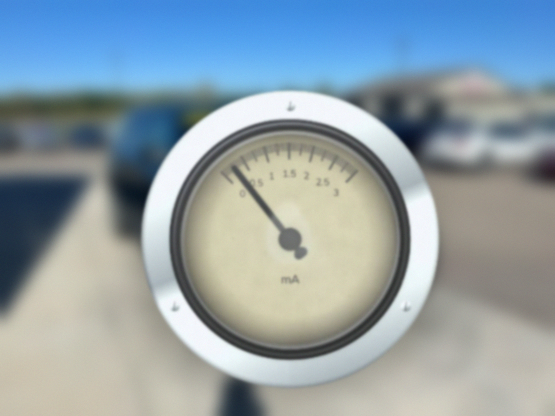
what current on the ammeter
0.25 mA
